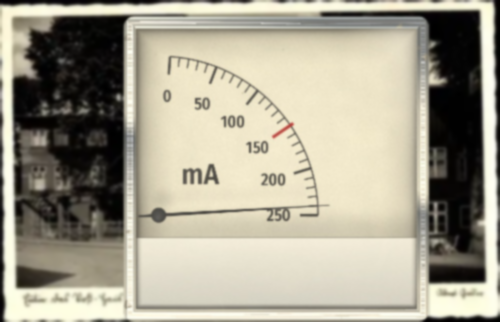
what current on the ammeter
240 mA
